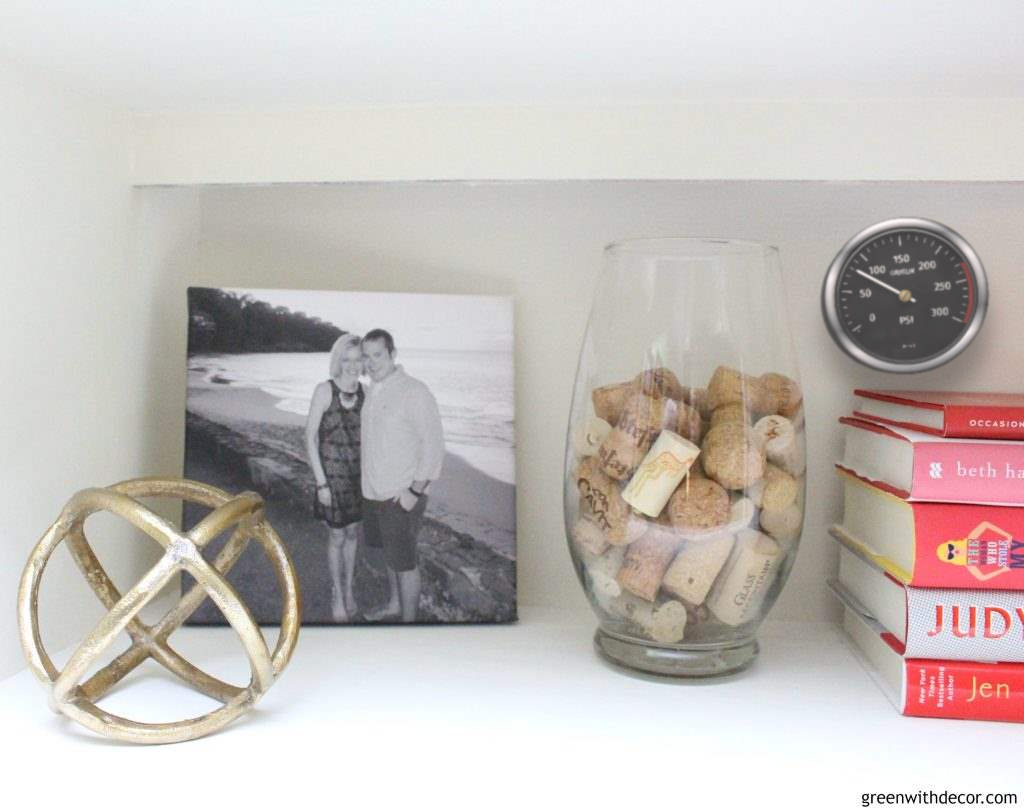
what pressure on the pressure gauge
80 psi
